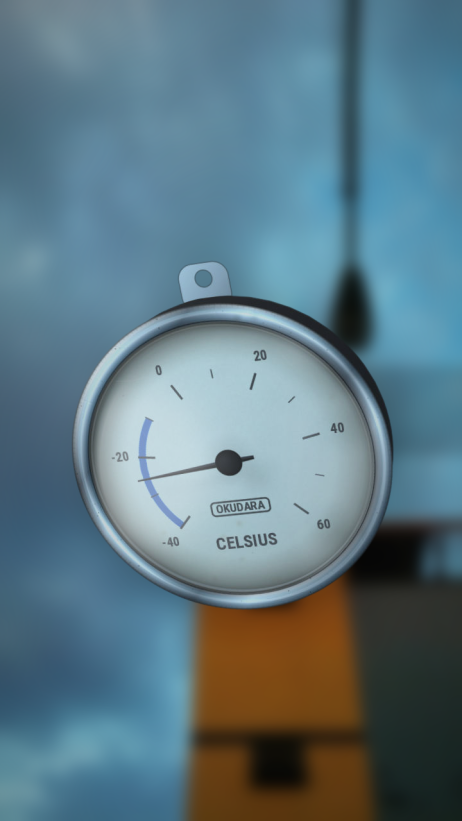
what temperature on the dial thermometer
-25 °C
